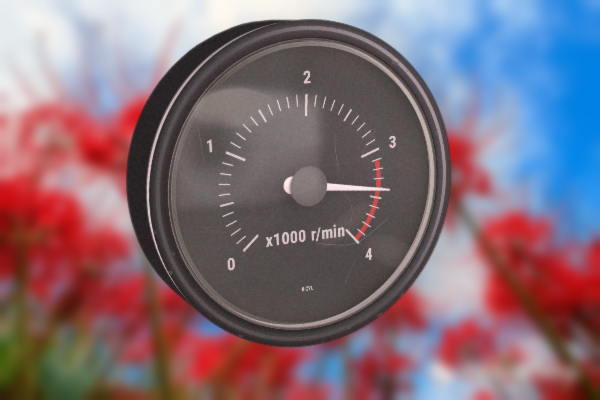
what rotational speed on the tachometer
3400 rpm
